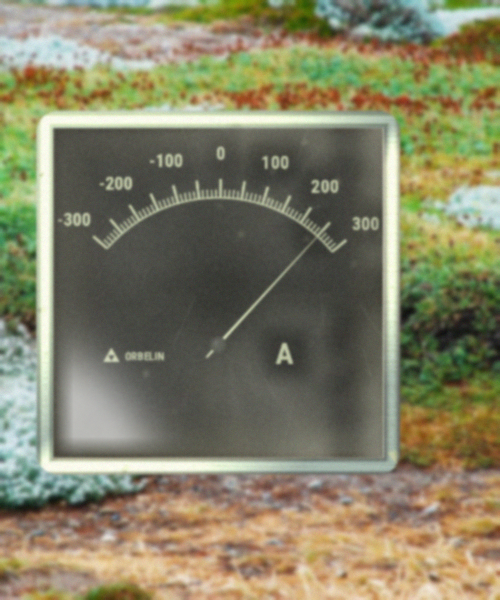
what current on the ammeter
250 A
